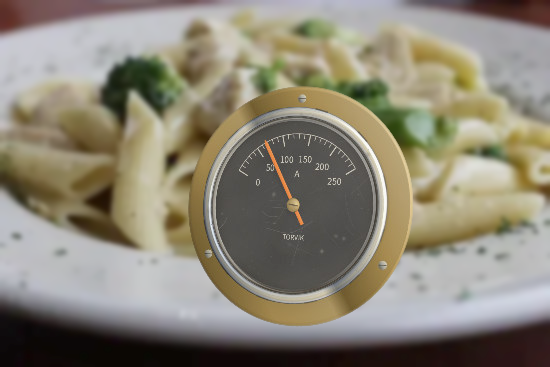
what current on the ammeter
70 A
